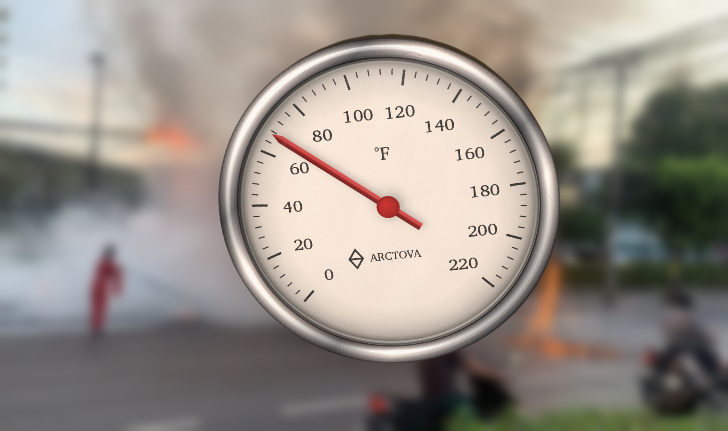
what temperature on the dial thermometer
68 °F
